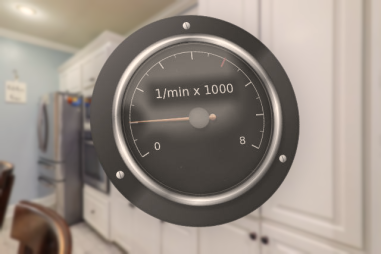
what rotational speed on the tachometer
1000 rpm
